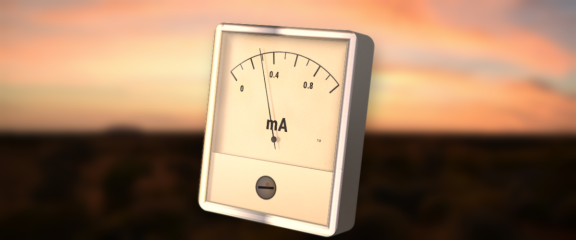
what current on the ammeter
0.3 mA
